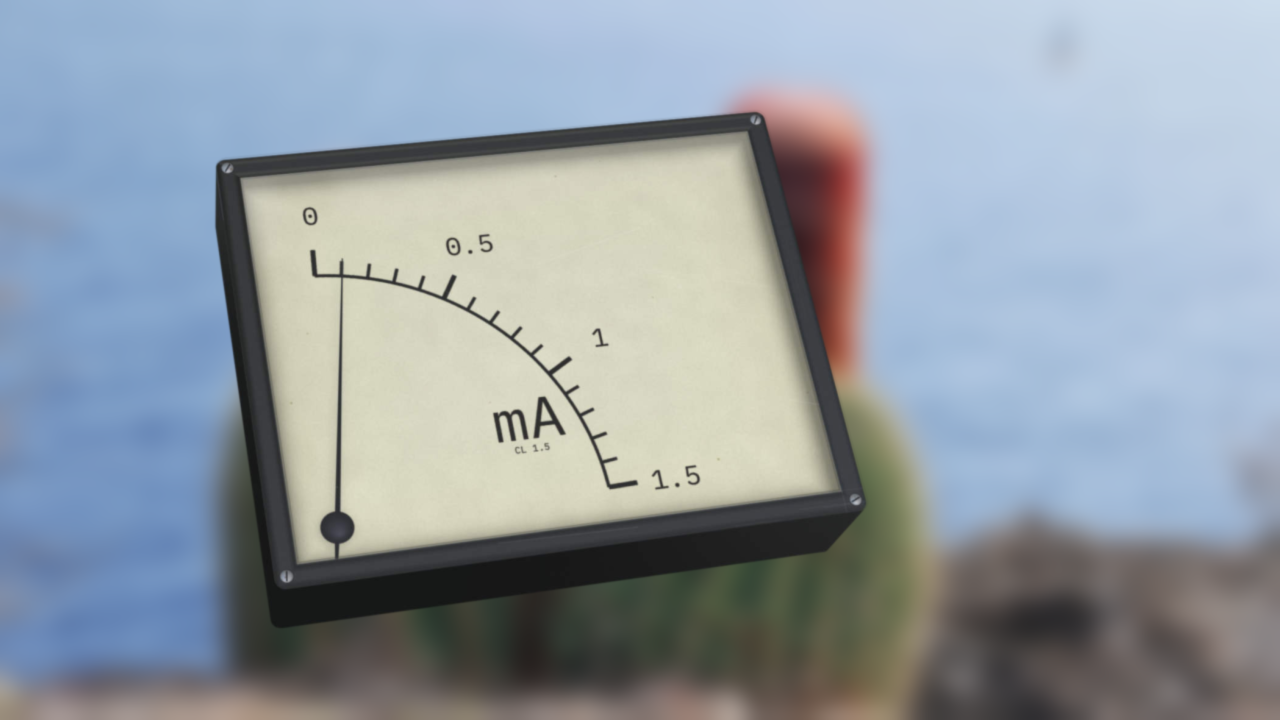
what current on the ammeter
0.1 mA
